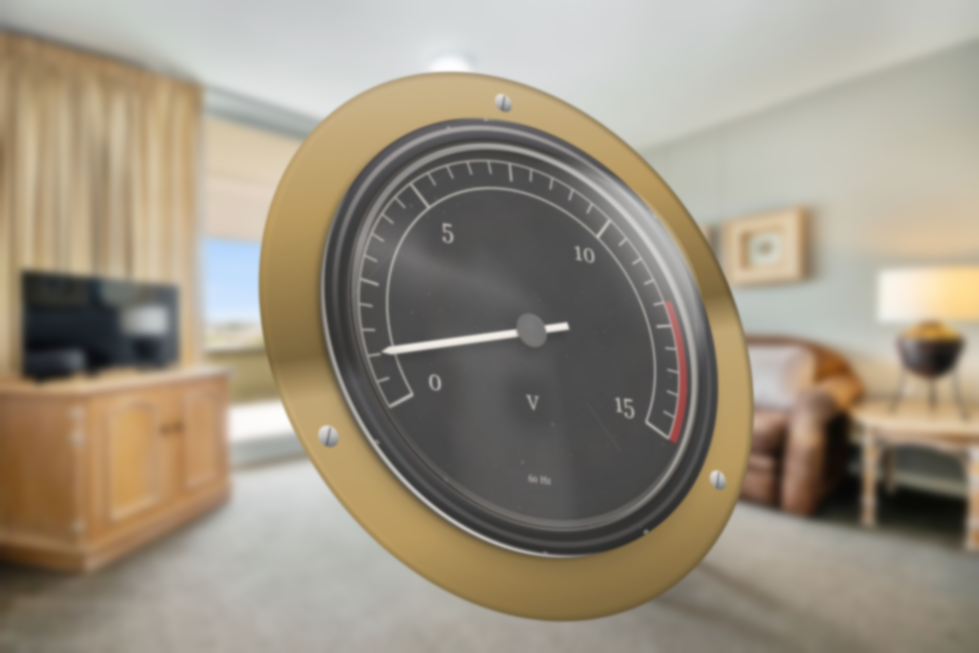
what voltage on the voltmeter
1 V
